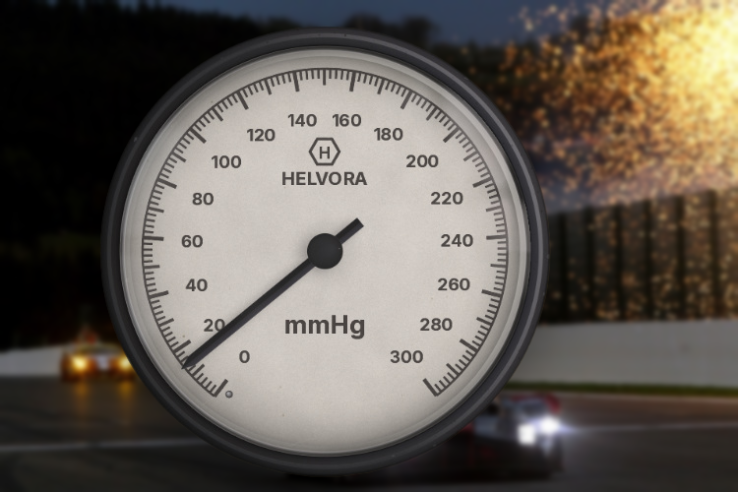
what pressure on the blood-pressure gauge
14 mmHg
